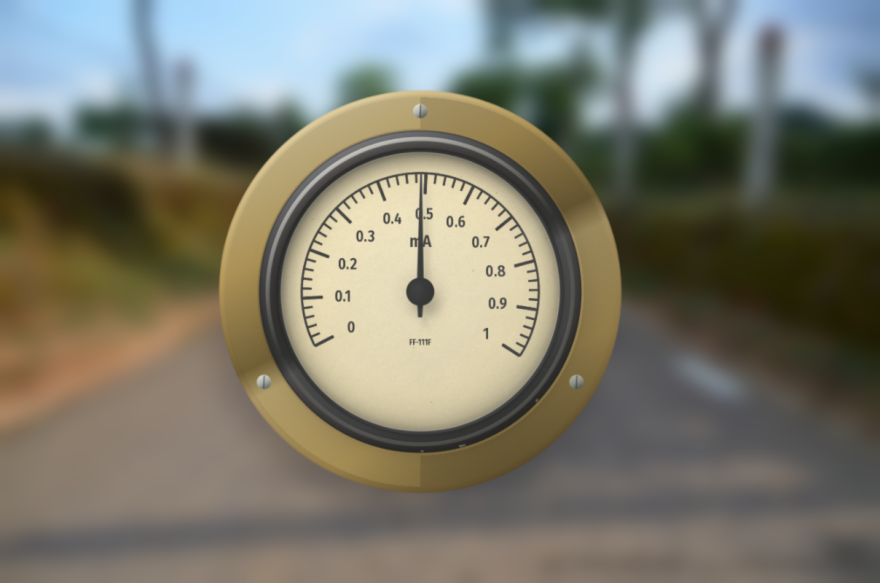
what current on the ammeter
0.49 mA
